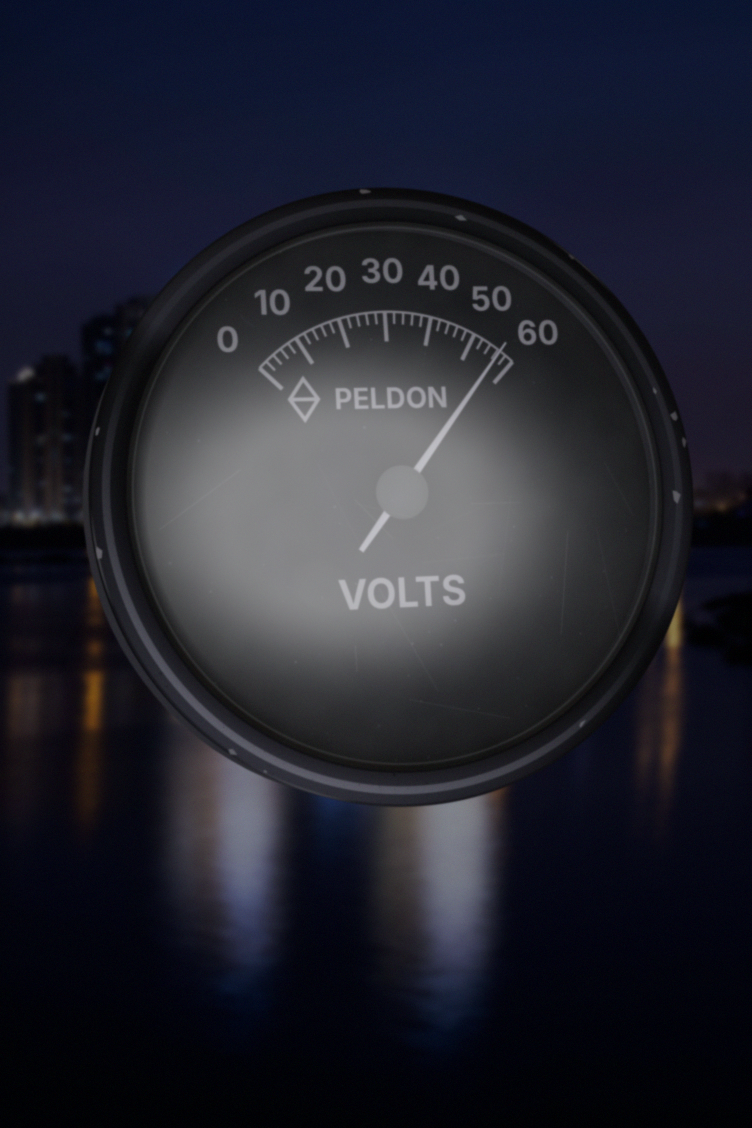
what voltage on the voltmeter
56 V
